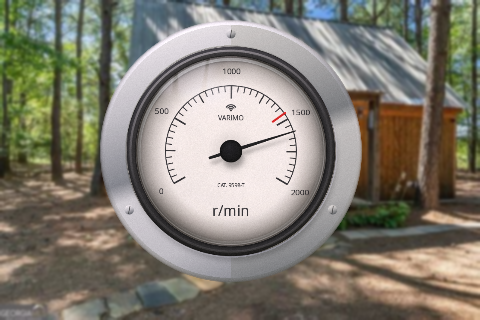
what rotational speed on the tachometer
1600 rpm
